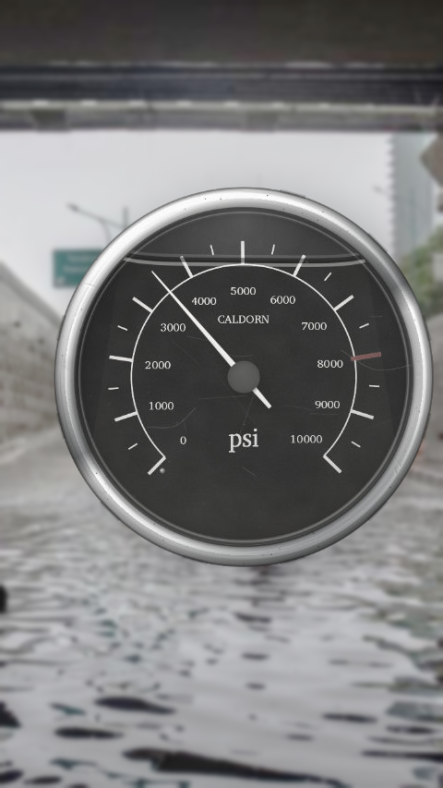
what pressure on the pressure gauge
3500 psi
